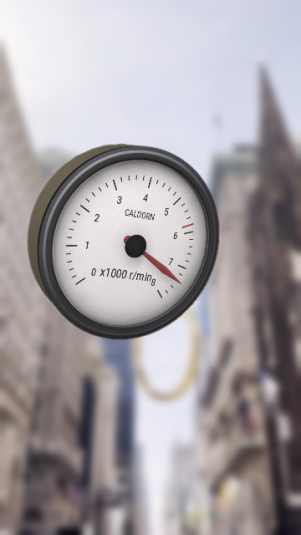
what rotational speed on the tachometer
7400 rpm
